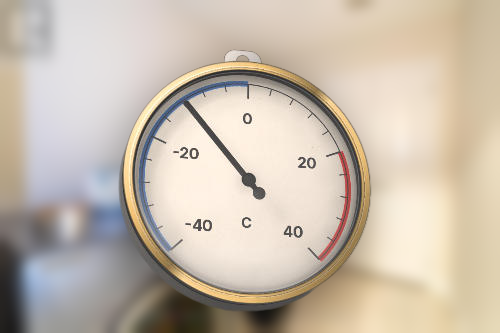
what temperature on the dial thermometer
-12 °C
